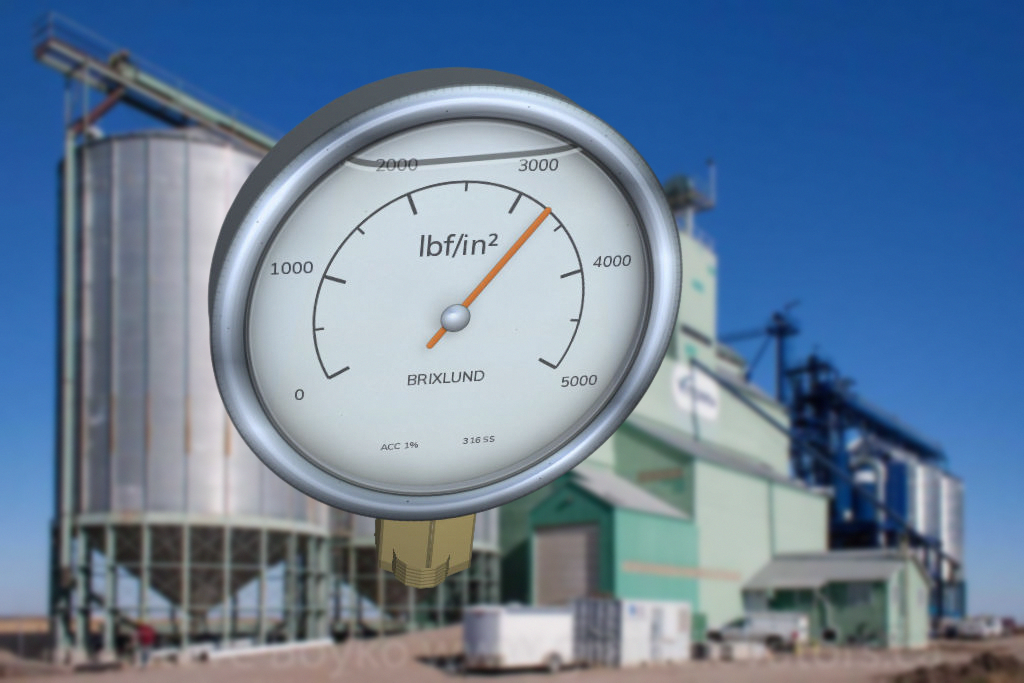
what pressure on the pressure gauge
3250 psi
